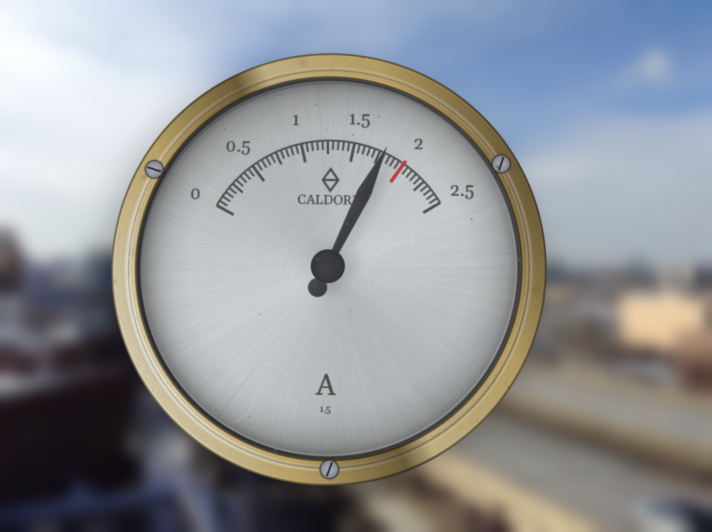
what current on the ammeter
1.8 A
